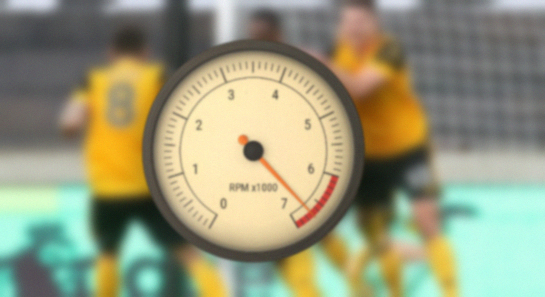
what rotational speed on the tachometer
6700 rpm
